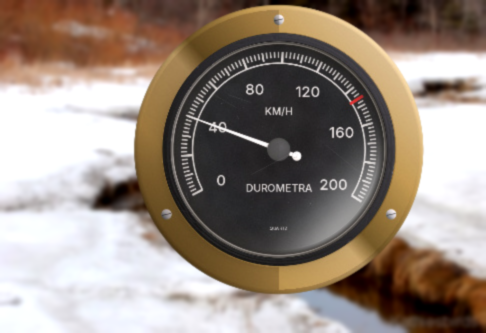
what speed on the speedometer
40 km/h
